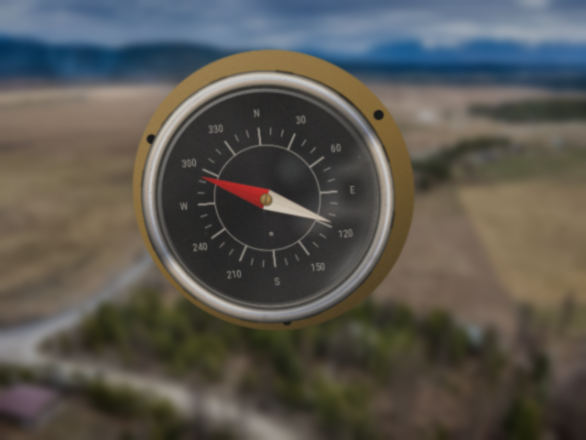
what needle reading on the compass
295 °
